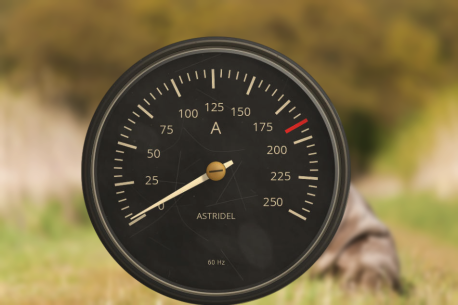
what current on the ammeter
2.5 A
